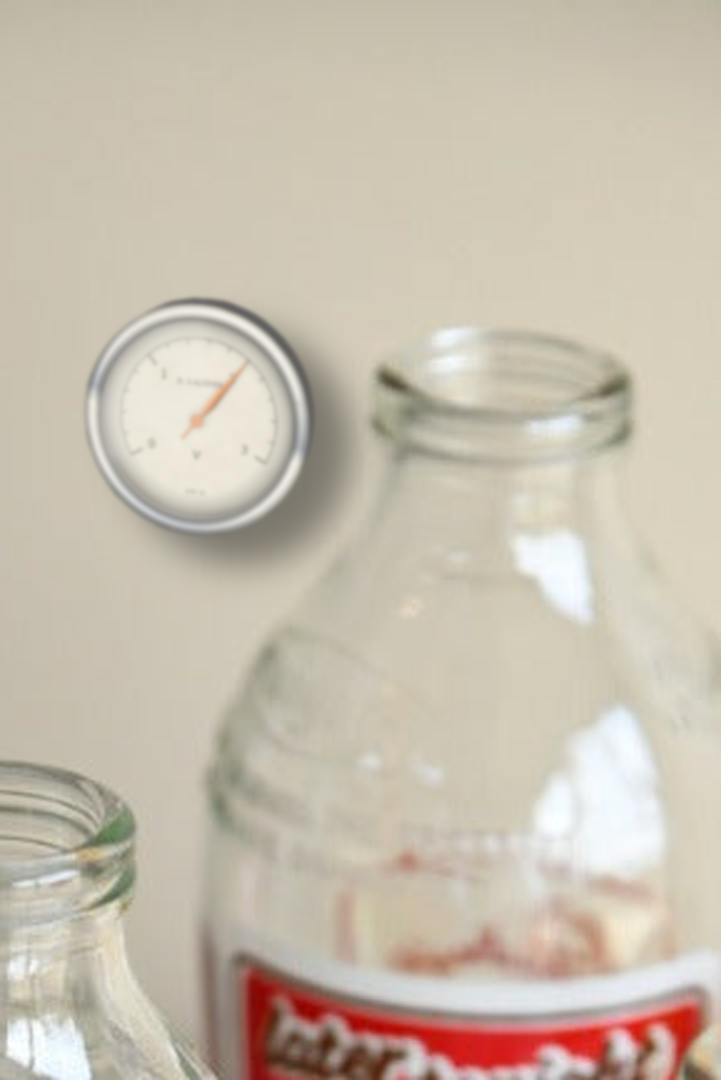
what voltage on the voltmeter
2 V
